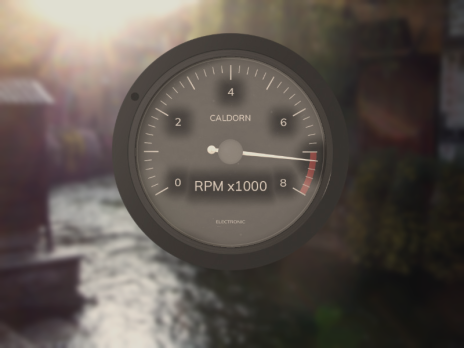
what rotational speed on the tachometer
7200 rpm
